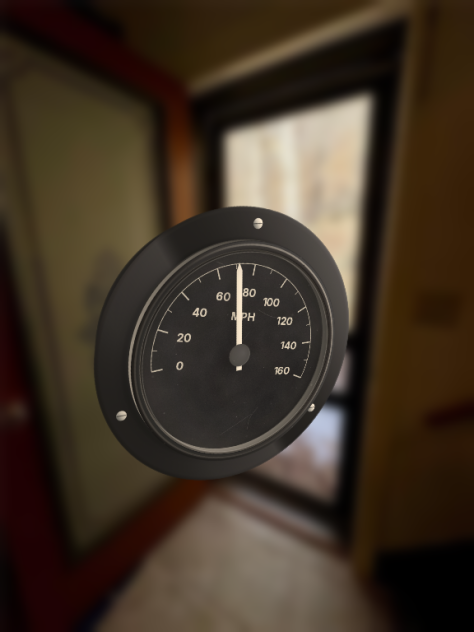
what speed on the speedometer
70 mph
